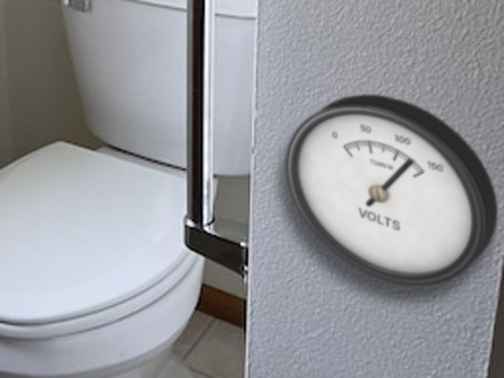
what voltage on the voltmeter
125 V
